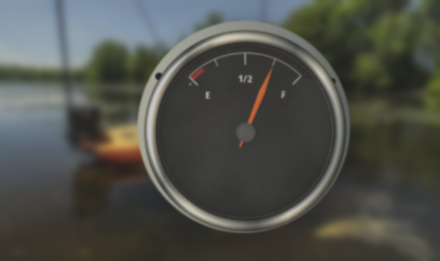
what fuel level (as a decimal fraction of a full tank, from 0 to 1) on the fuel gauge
0.75
